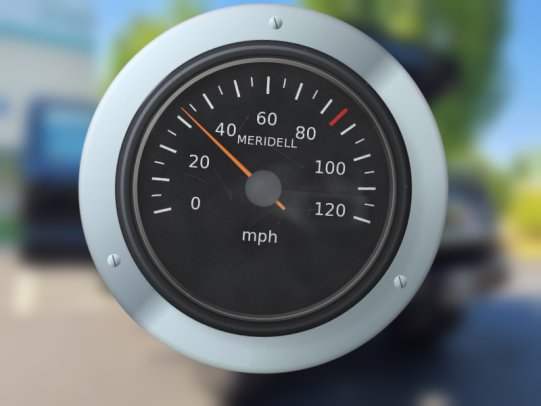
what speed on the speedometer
32.5 mph
